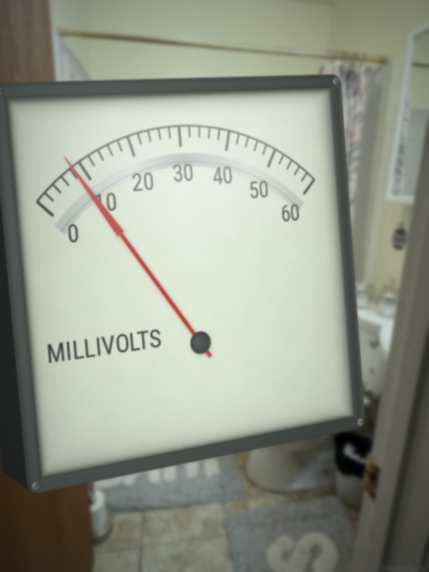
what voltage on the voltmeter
8 mV
